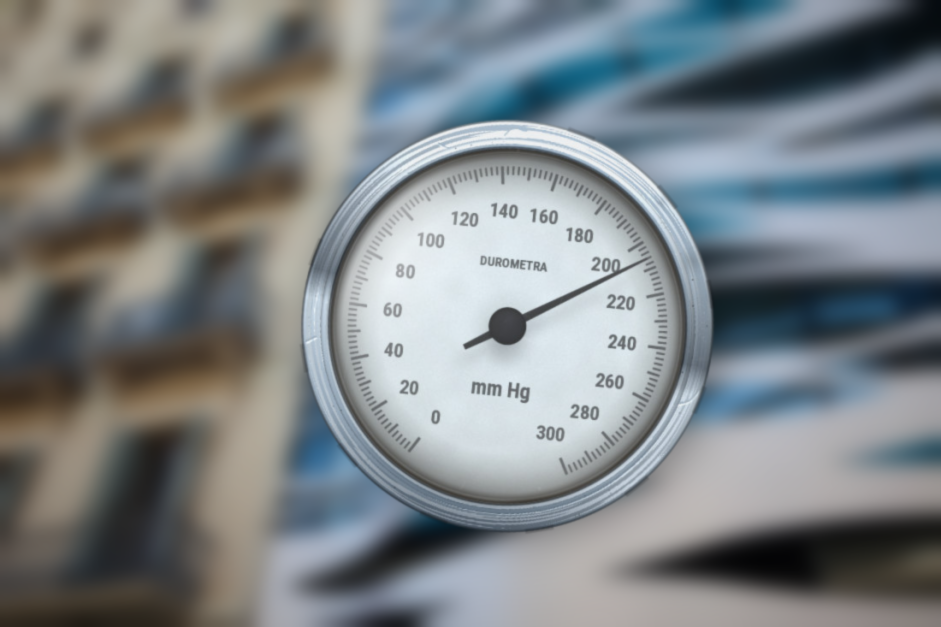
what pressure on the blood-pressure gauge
206 mmHg
